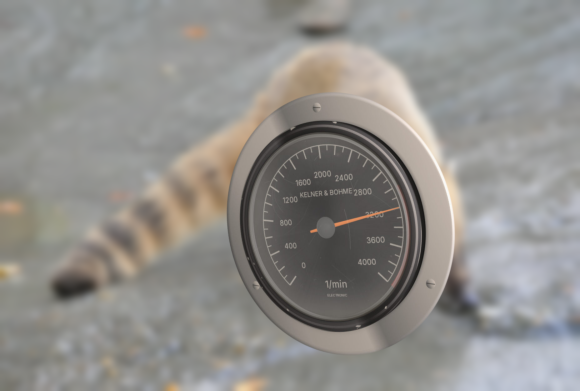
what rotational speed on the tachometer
3200 rpm
